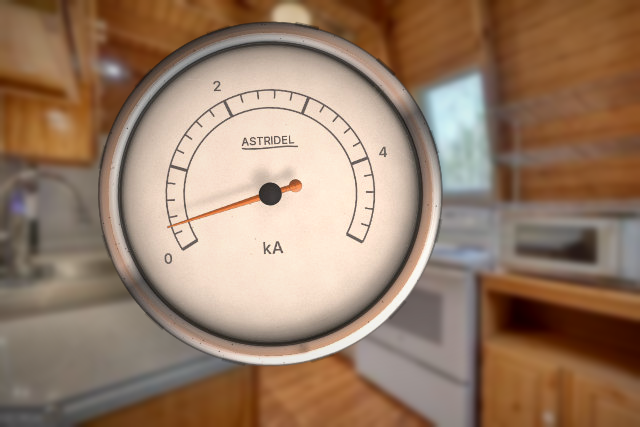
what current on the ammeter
0.3 kA
